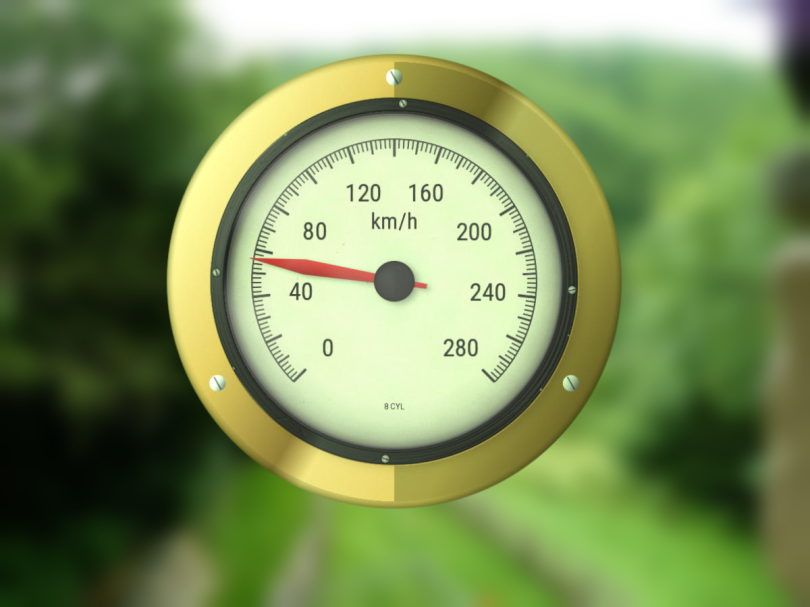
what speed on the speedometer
56 km/h
